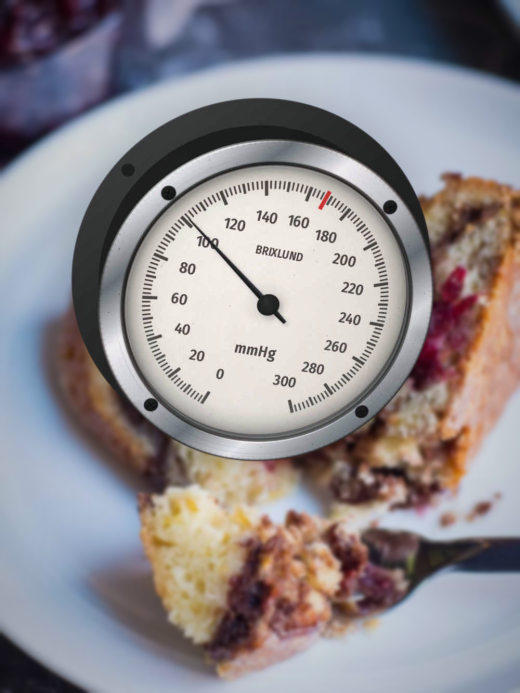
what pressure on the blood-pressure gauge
102 mmHg
